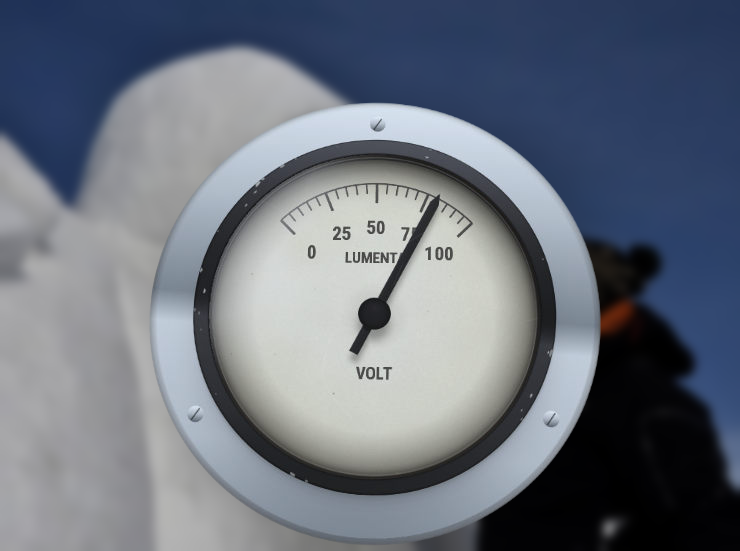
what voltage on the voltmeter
80 V
